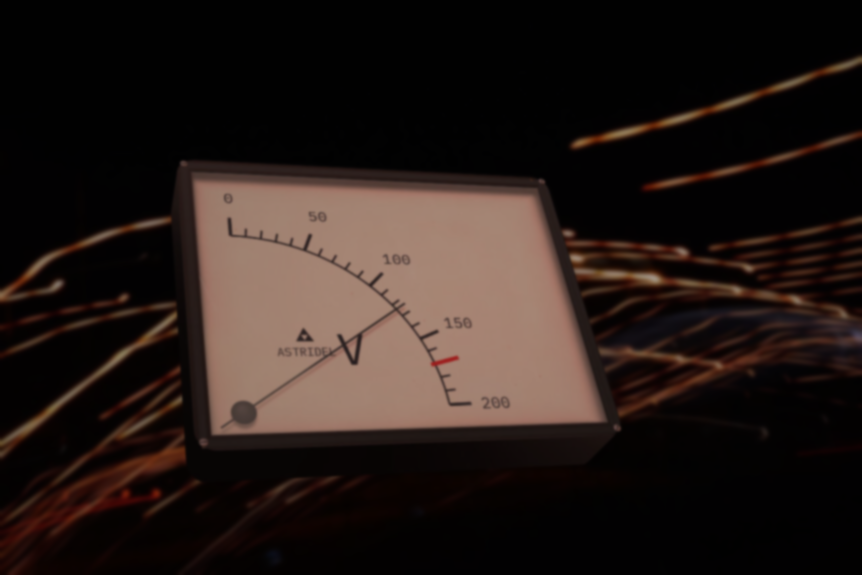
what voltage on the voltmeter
125 V
